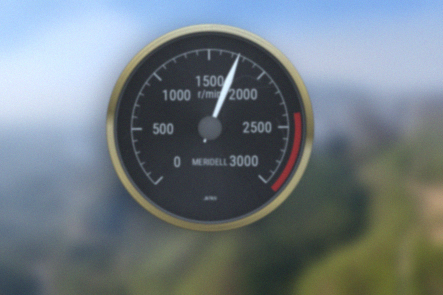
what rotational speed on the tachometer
1750 rpm
